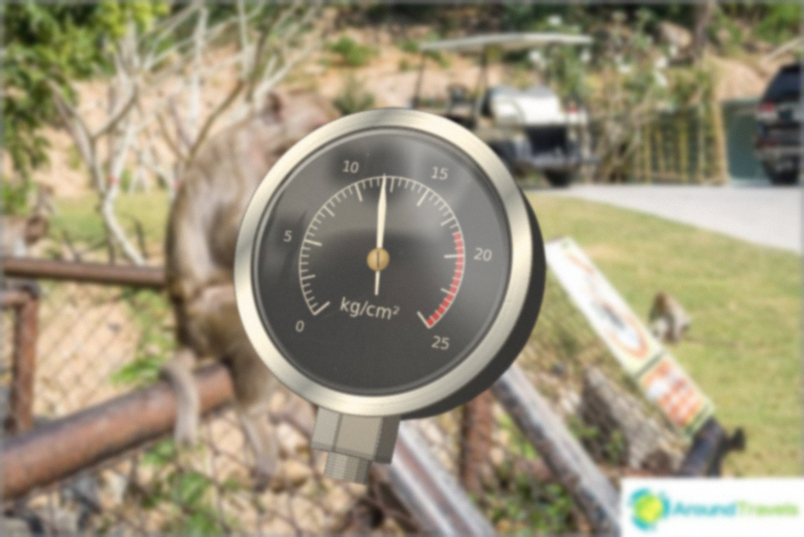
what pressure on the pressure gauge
12 kg/cm²
